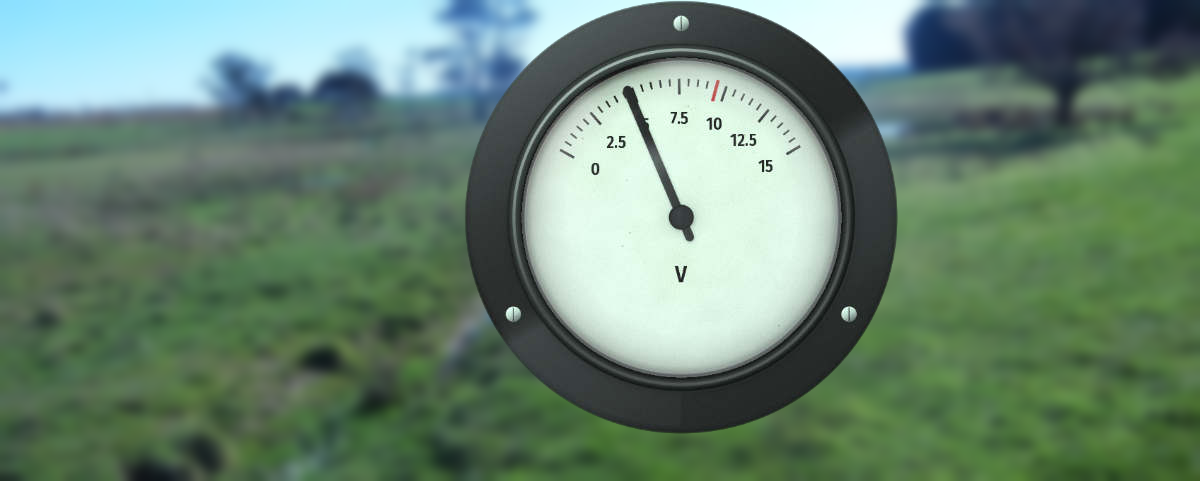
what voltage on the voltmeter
4.75 V
